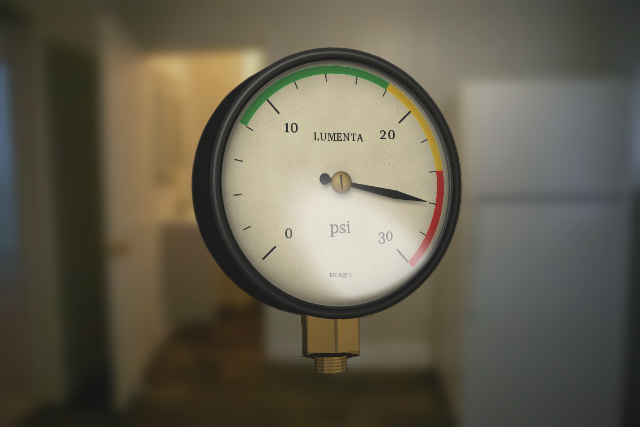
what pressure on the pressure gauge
26 psi
